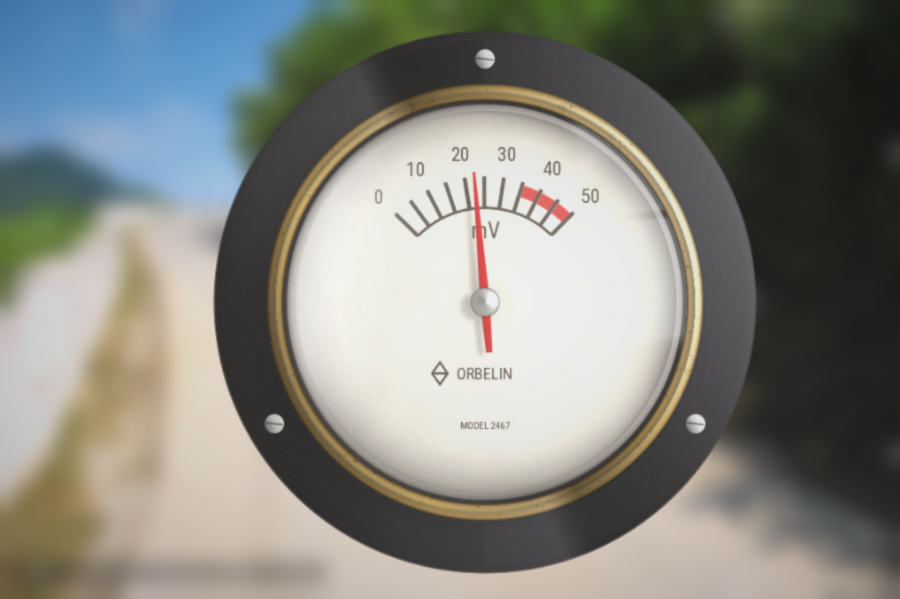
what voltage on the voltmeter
22.5 mV
